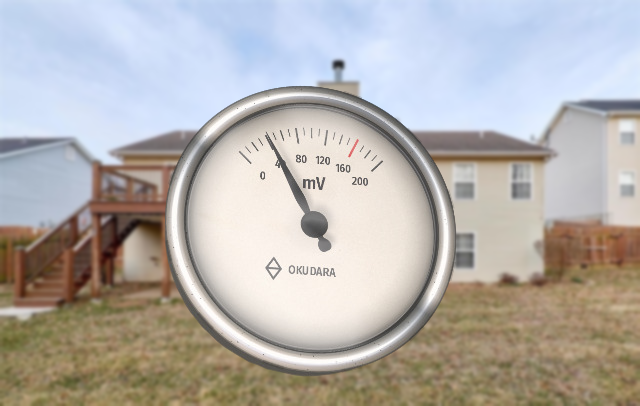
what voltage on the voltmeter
40 mV
